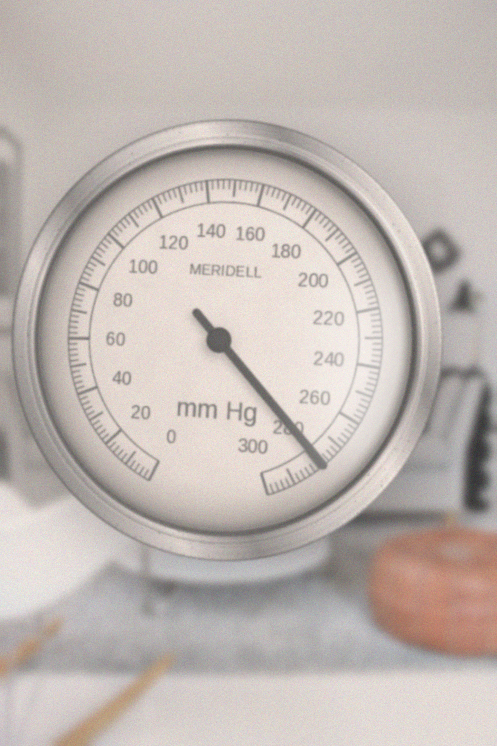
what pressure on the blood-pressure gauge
278 mmHg
